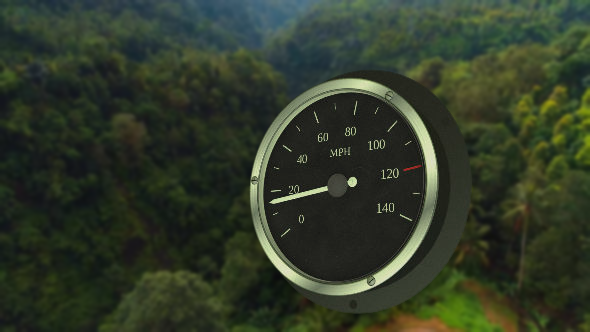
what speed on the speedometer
15 mph
